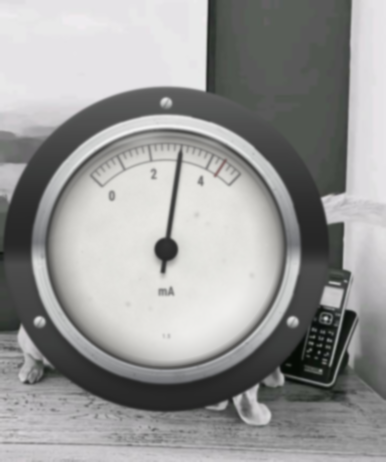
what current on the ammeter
3 mA
